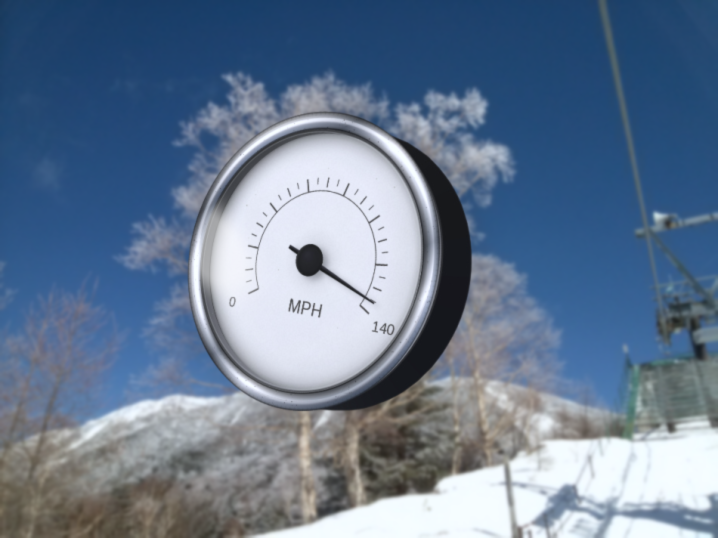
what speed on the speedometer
135 mph
